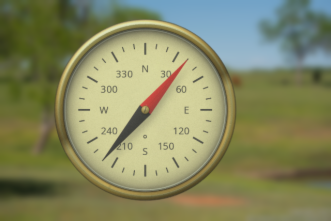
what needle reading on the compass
40 °
